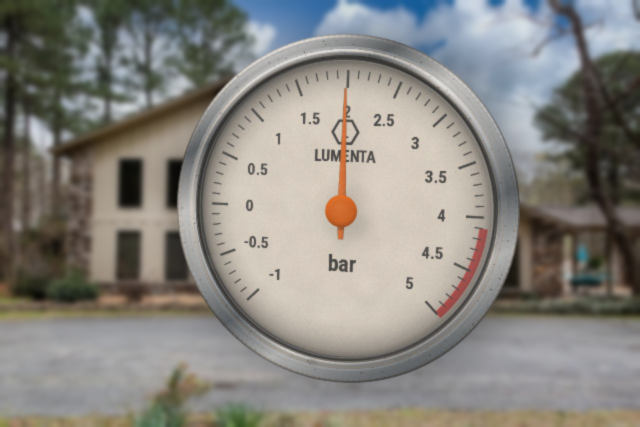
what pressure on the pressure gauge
2 bar
